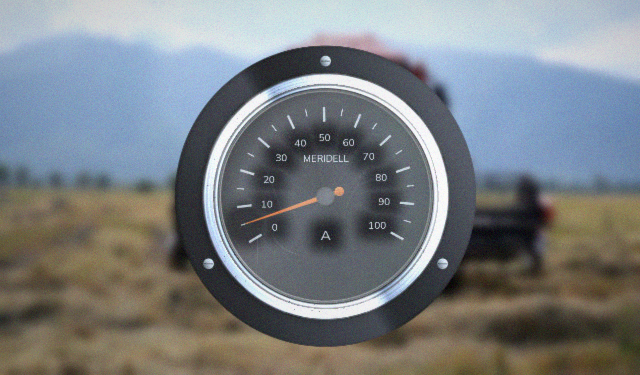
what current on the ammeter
5 A
